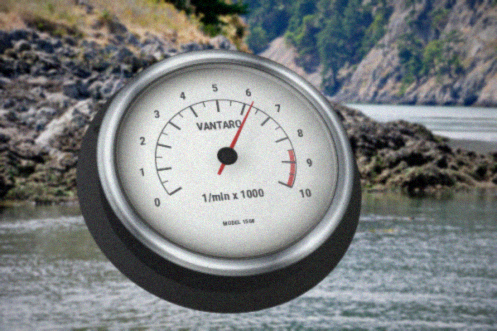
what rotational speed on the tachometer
6250 rpm
